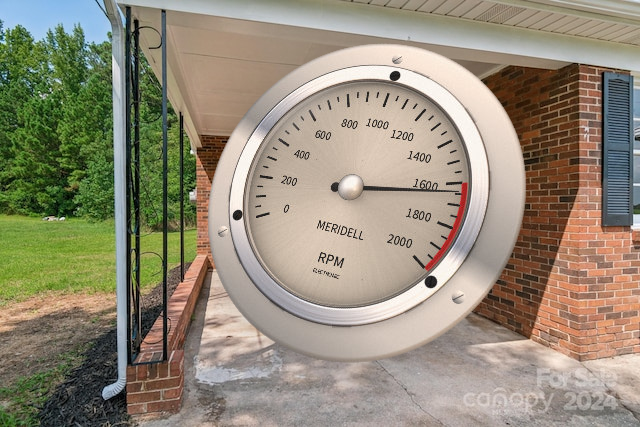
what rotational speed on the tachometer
1650 rpm
